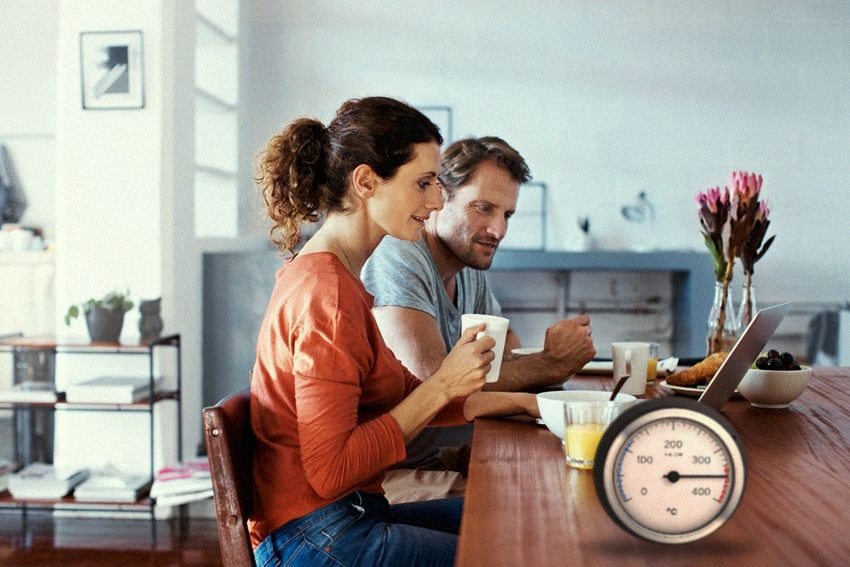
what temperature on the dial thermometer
350 °C
